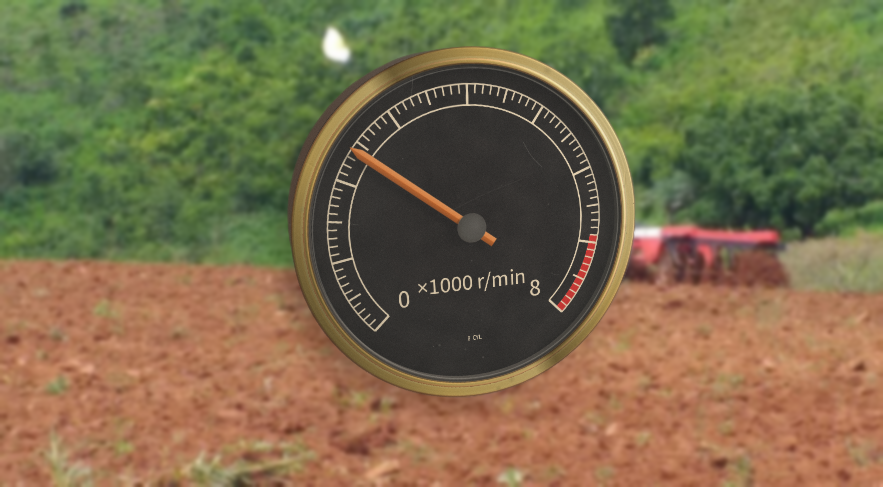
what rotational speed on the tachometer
2400 rpm
